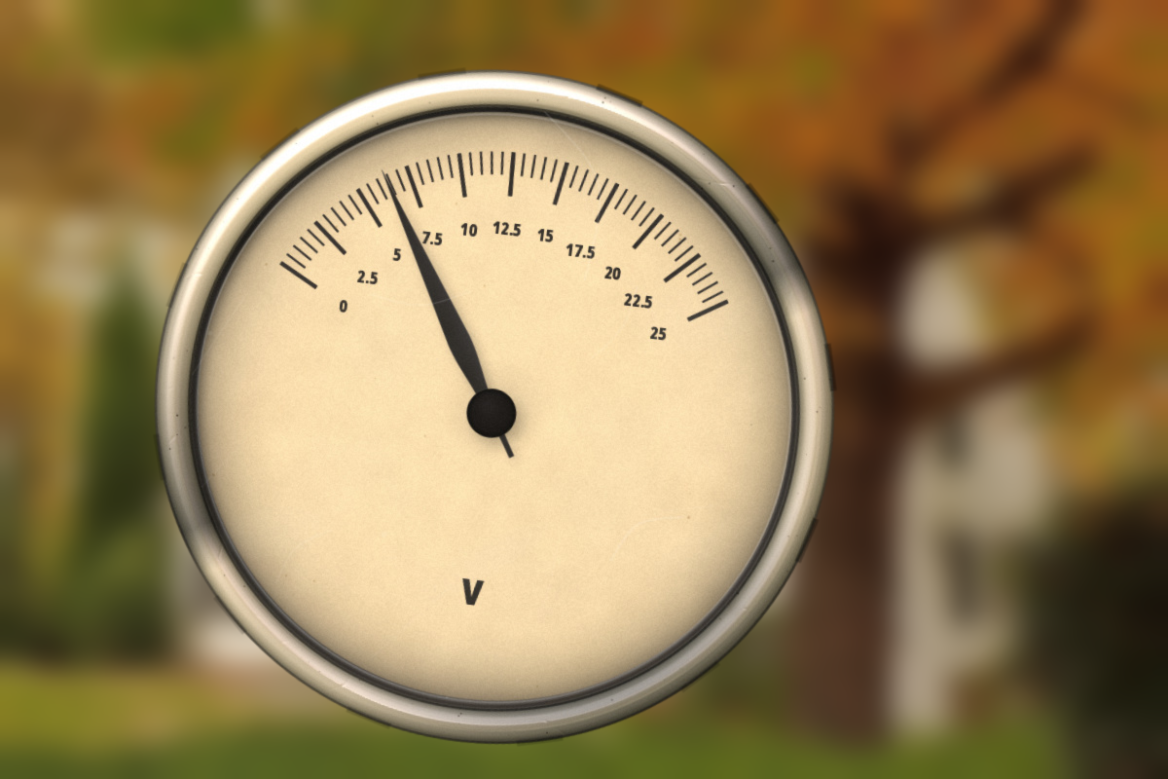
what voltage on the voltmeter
6.5 V
